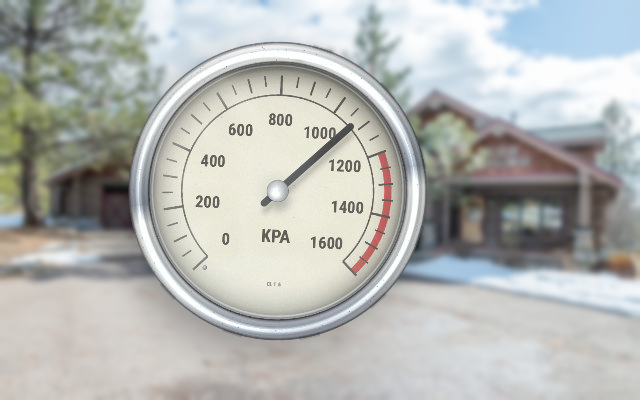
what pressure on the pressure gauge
1075 kPa
